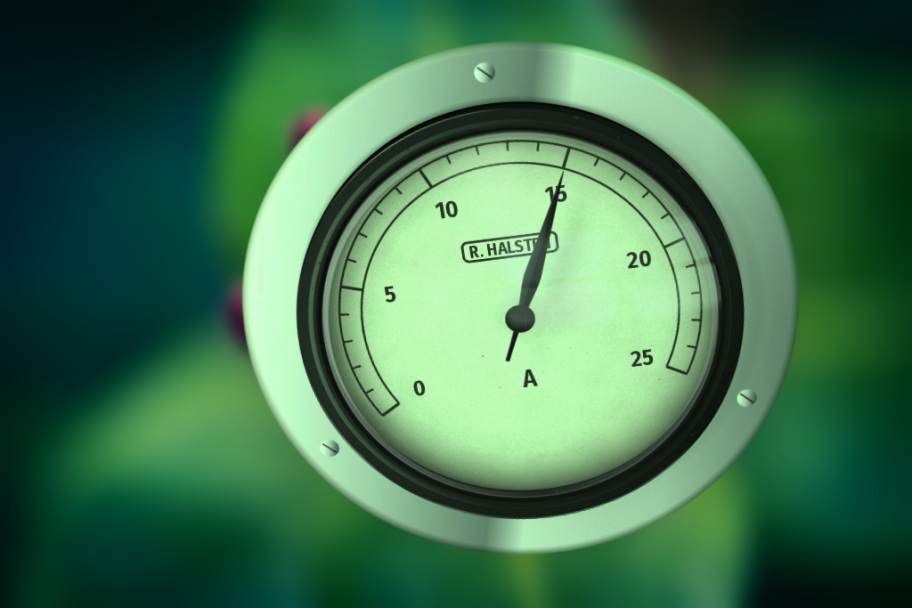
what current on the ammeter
15 A
